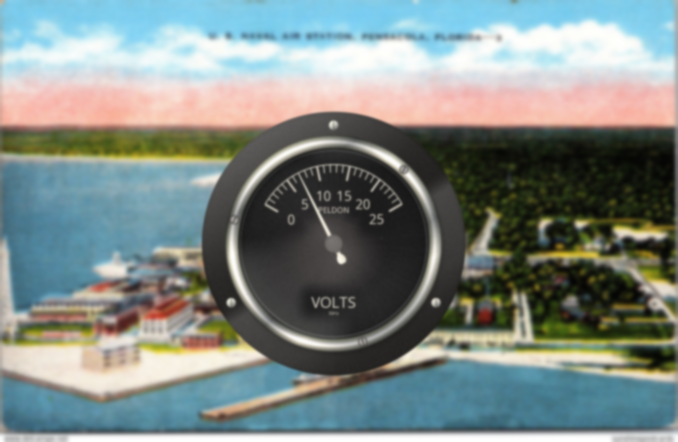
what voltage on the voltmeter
7 V
